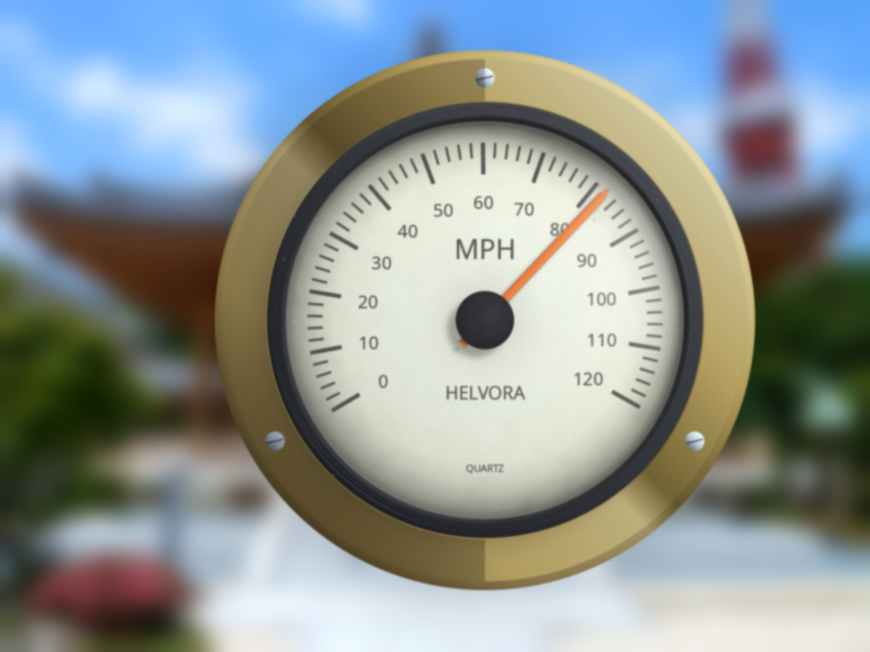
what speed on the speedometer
82 mph
